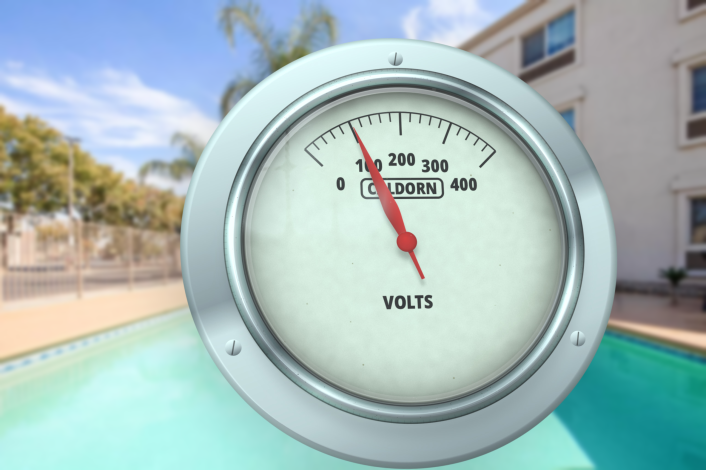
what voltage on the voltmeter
100 V
